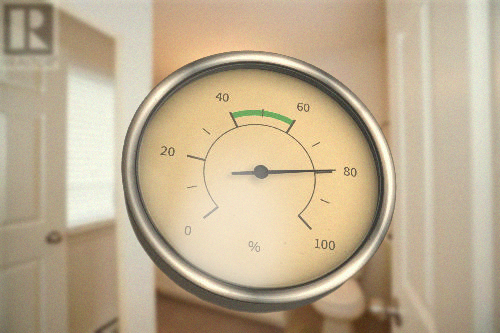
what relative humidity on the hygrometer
80 %
